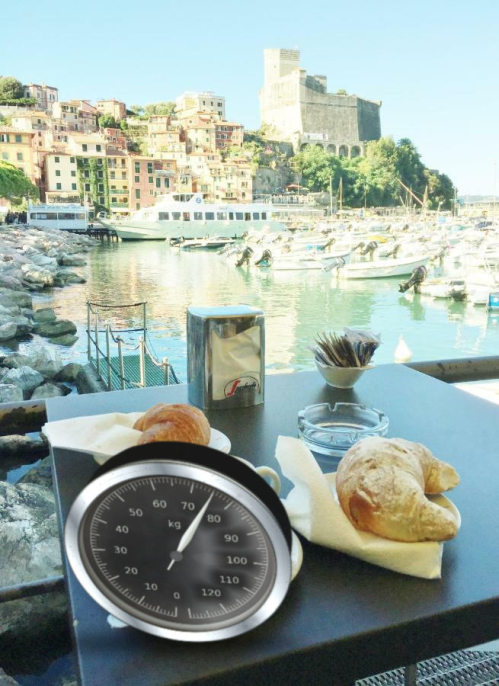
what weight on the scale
75 kg
